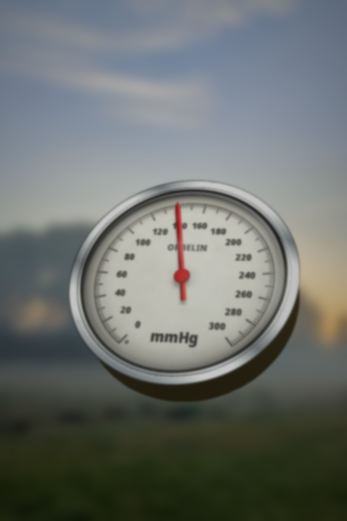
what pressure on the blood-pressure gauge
140 mmHg
